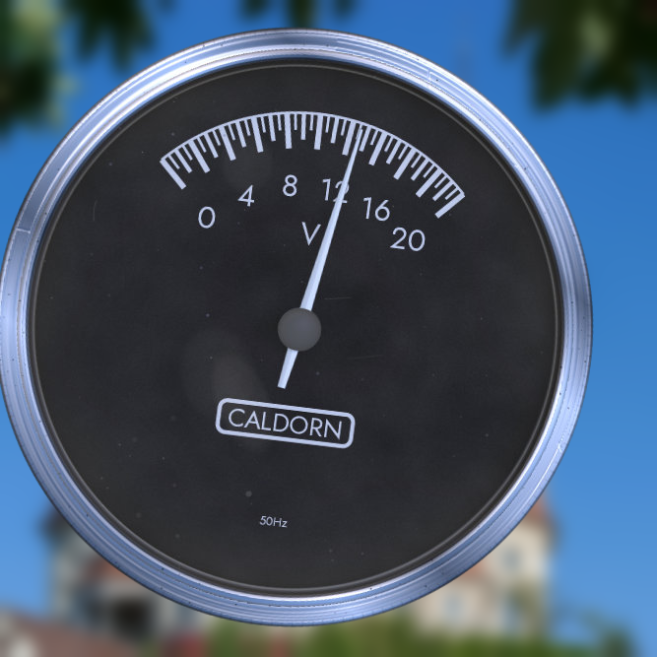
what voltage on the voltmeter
12.5 V
